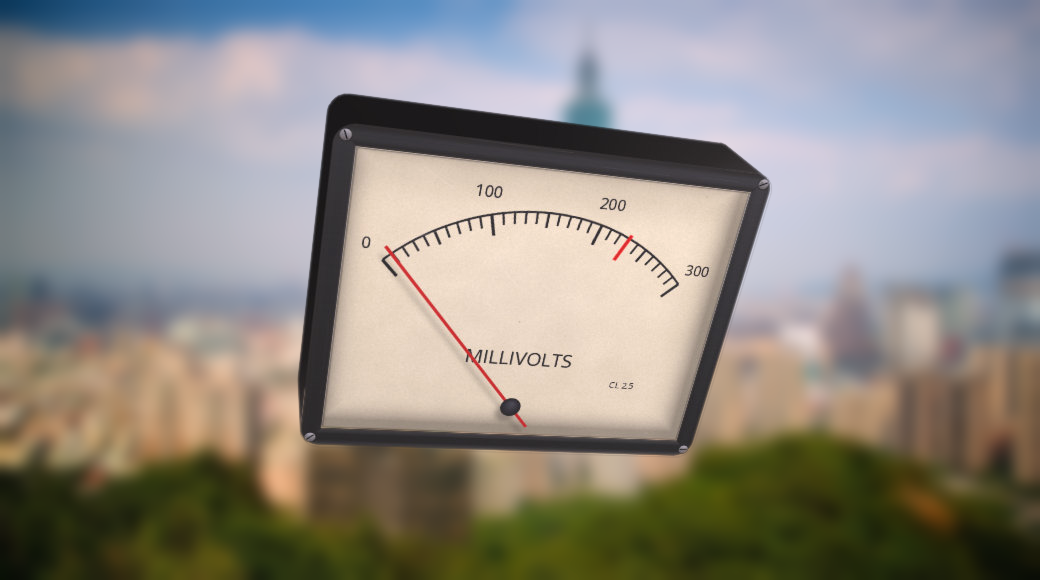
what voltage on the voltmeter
10 mV
